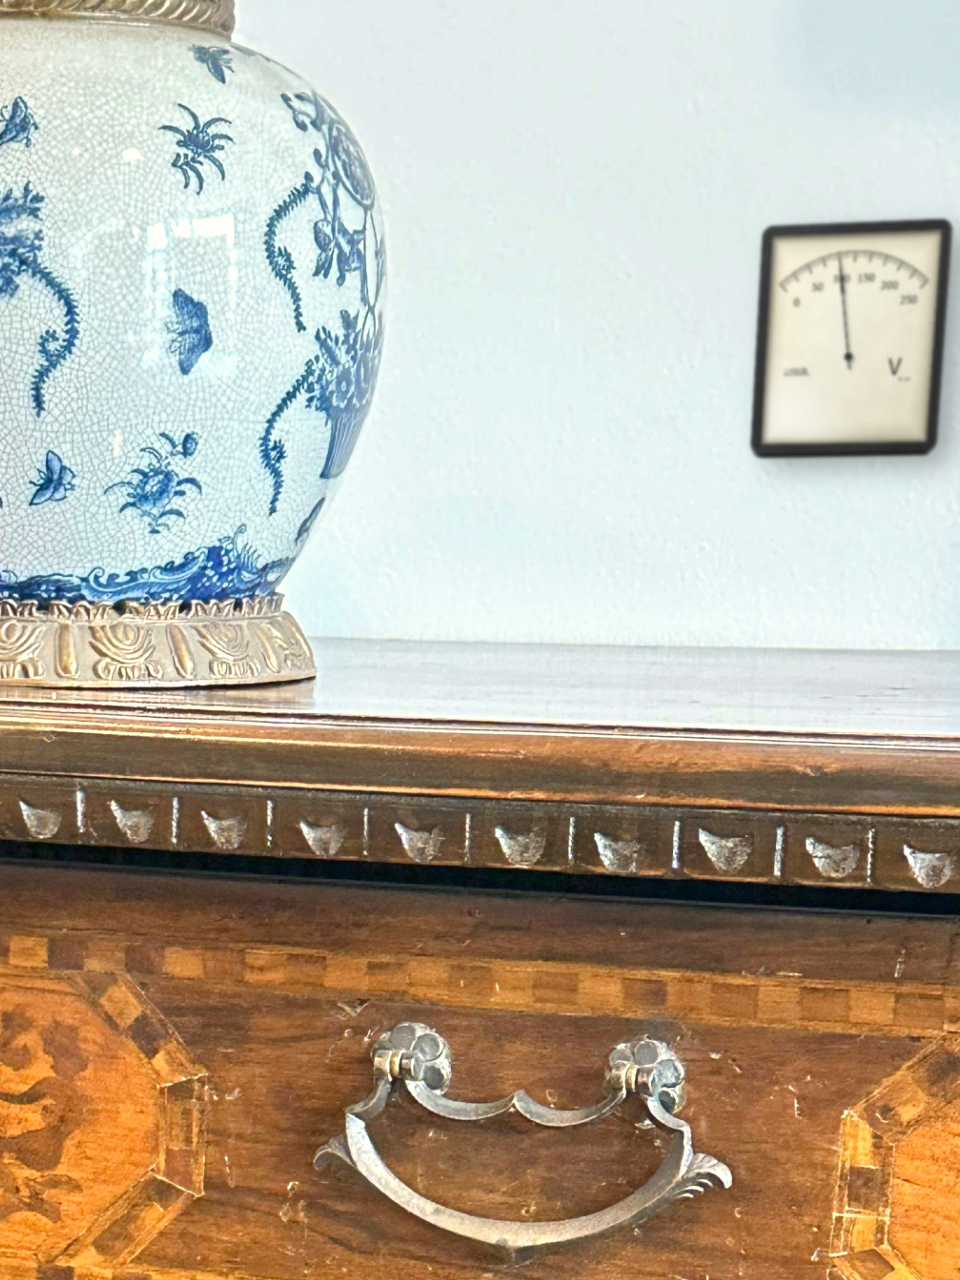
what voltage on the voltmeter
100 V
